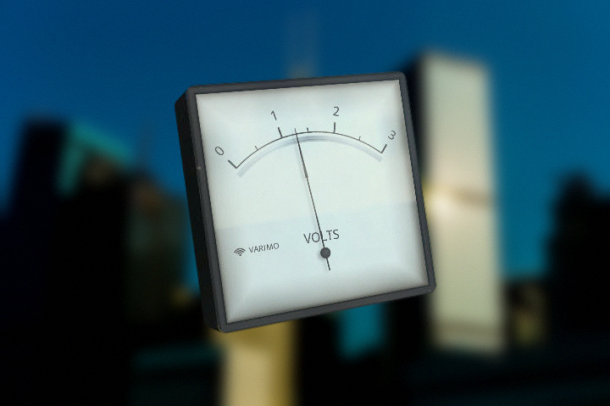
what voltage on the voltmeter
1.25 V
